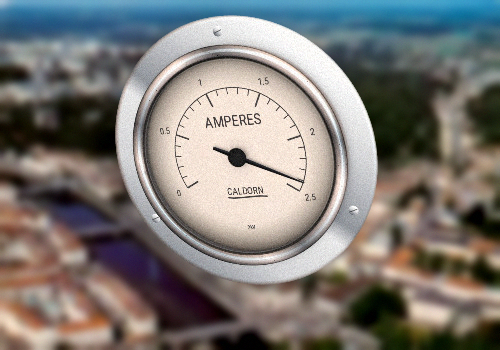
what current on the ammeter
2.4 A
